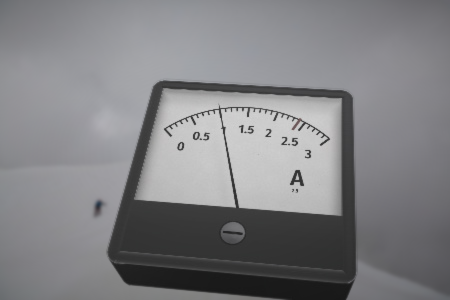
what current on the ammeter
1 A
